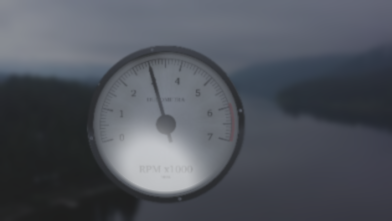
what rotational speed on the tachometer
3000 rpm
